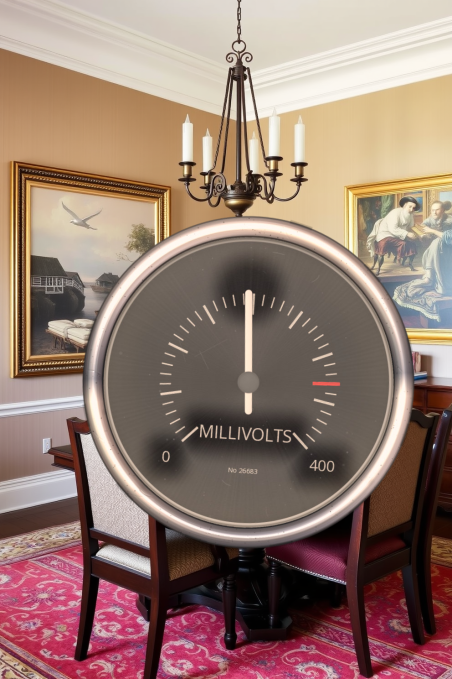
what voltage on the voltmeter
195 mV
